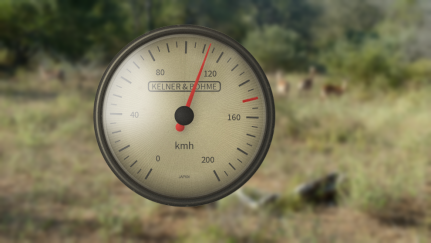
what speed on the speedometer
112.5 km/h
